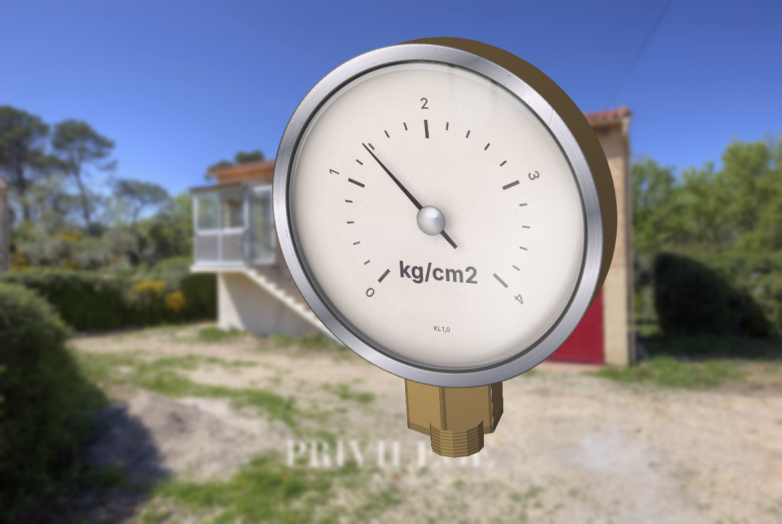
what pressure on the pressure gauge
1.4 kg/cm²
